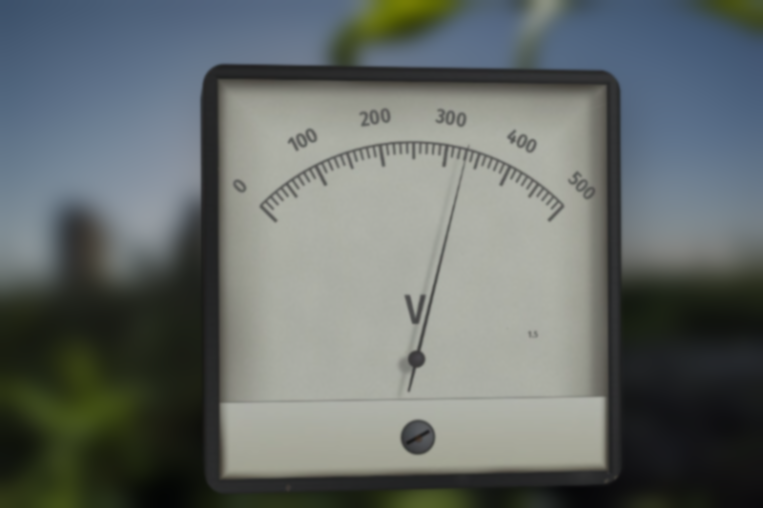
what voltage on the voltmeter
330 V
